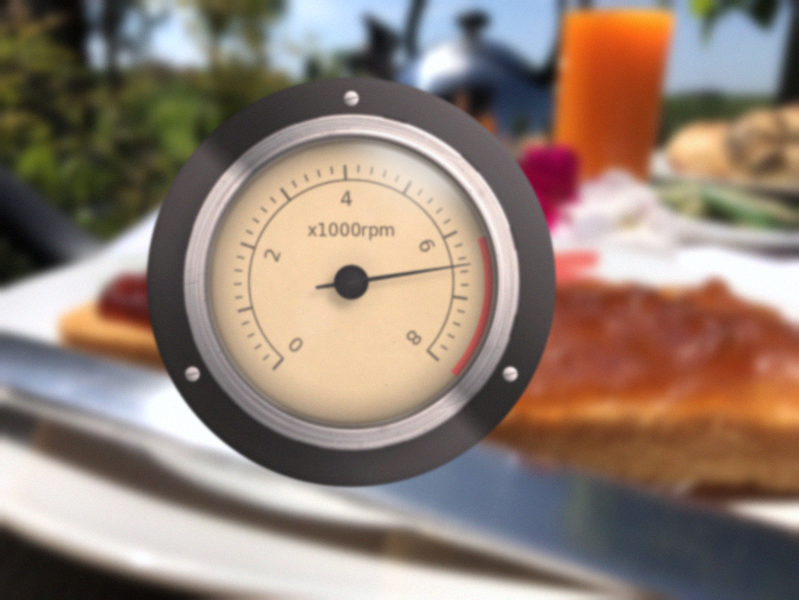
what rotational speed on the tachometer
6500 rpm
